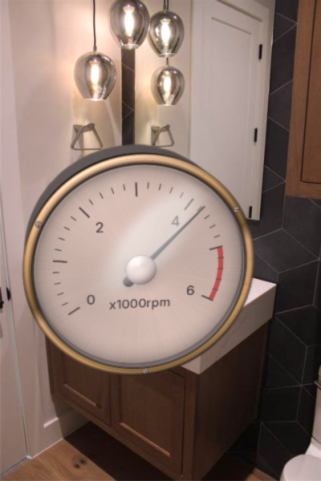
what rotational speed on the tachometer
4200 rpm
